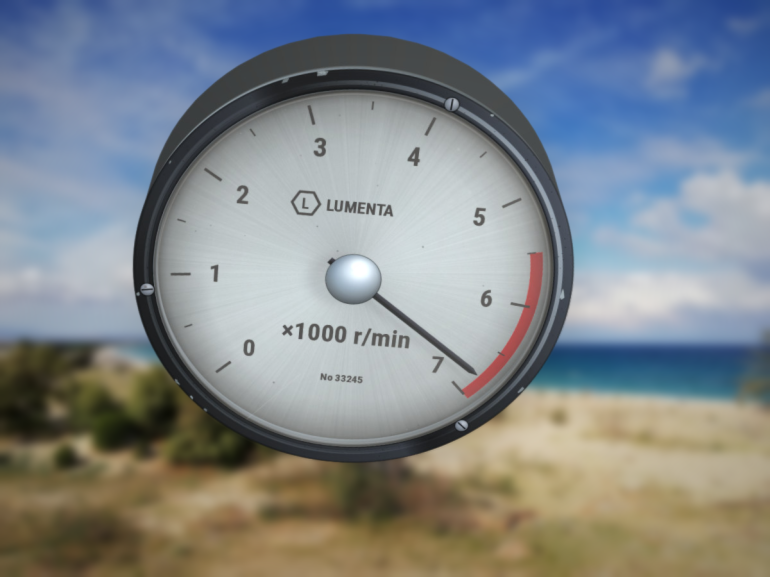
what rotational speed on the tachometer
6750 rpm
